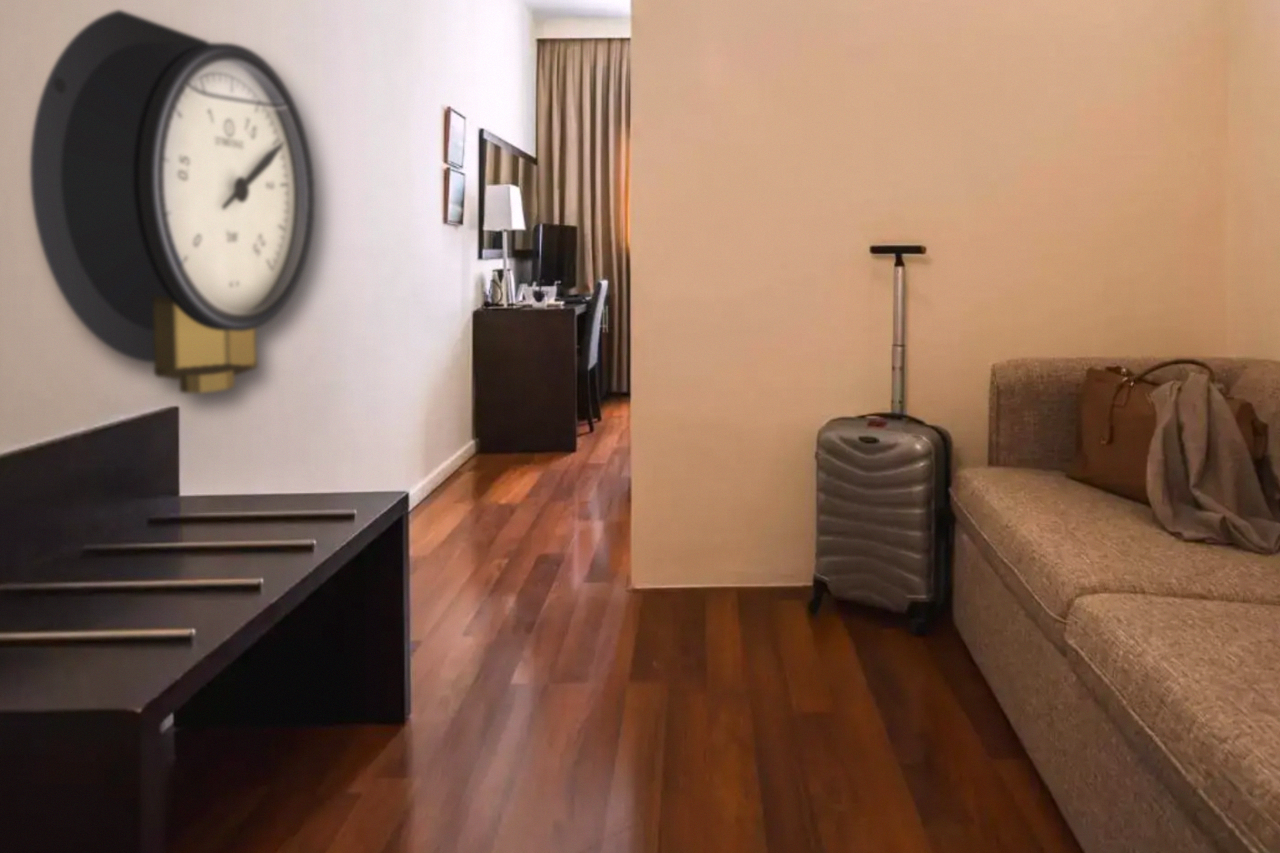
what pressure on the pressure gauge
1.75 bar
